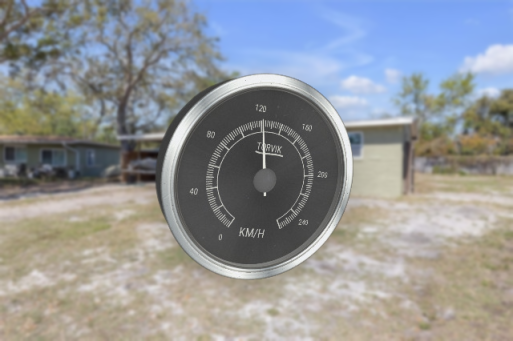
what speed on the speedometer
120 km/h
